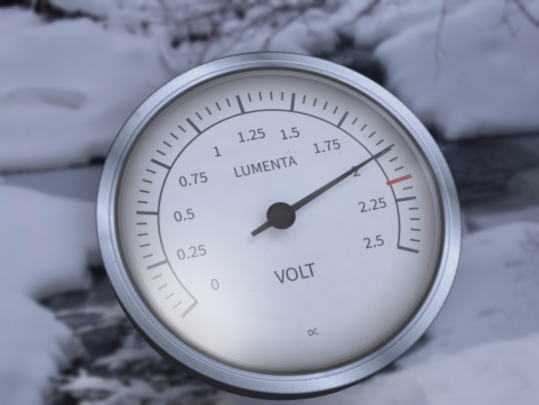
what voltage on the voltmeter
2 V
